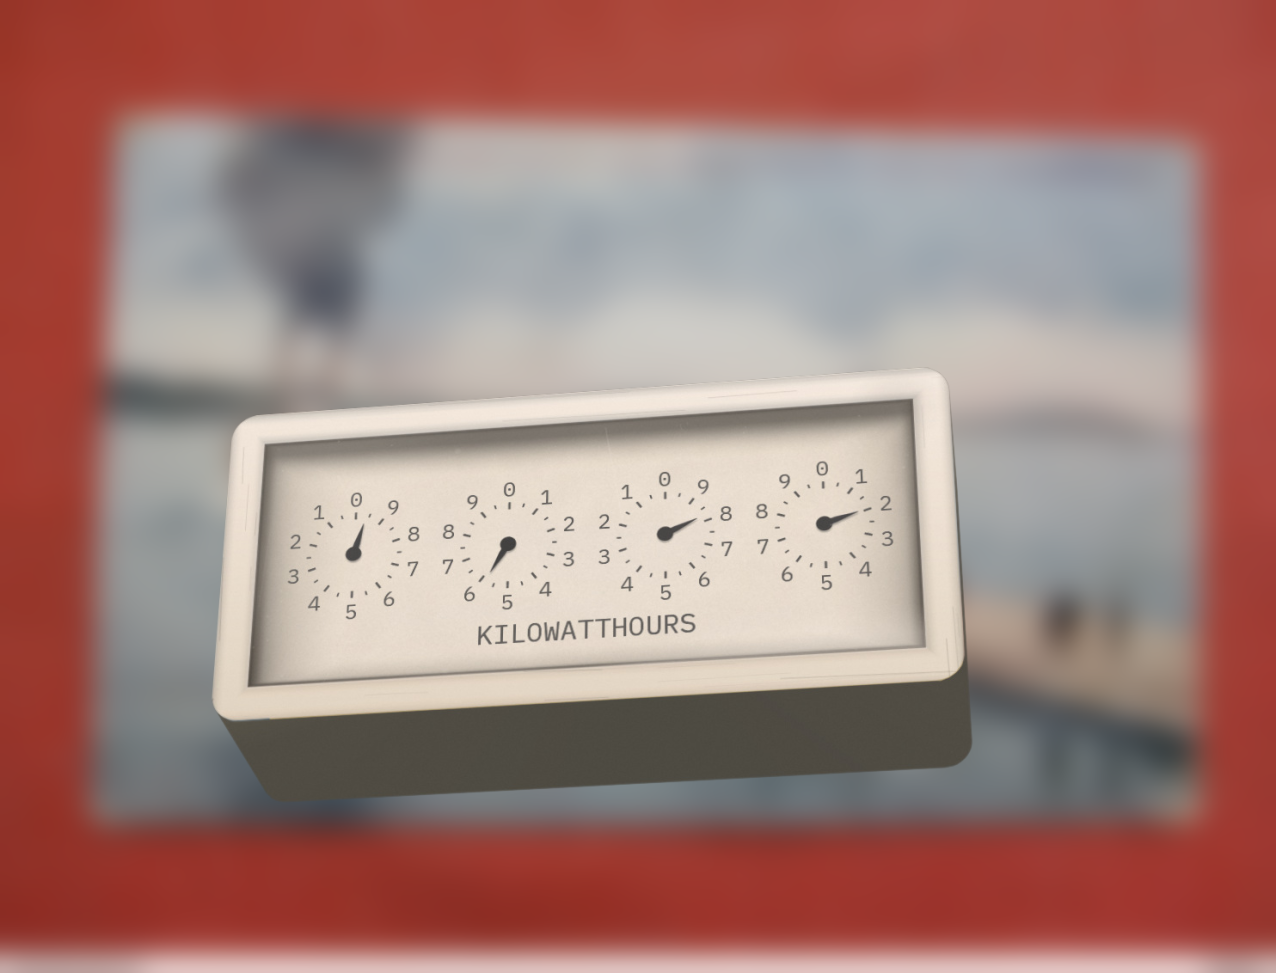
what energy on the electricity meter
9582 kWh
